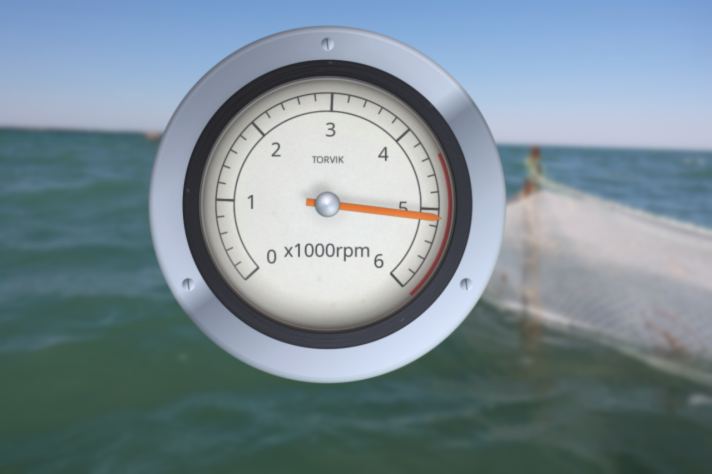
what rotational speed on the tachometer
5100 rpm
